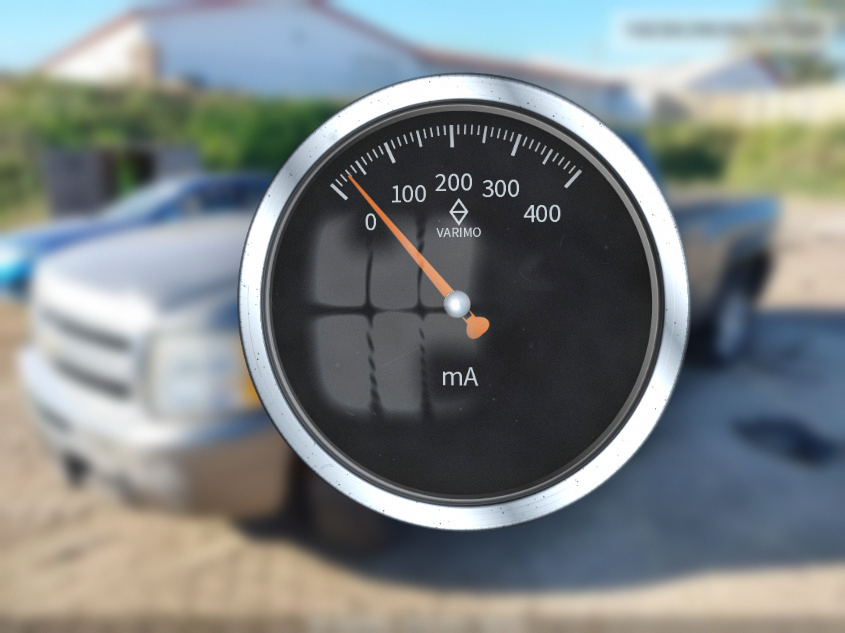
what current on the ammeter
30 mA
